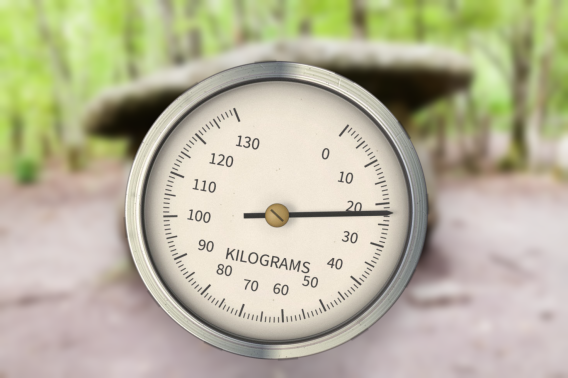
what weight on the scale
22 kg
